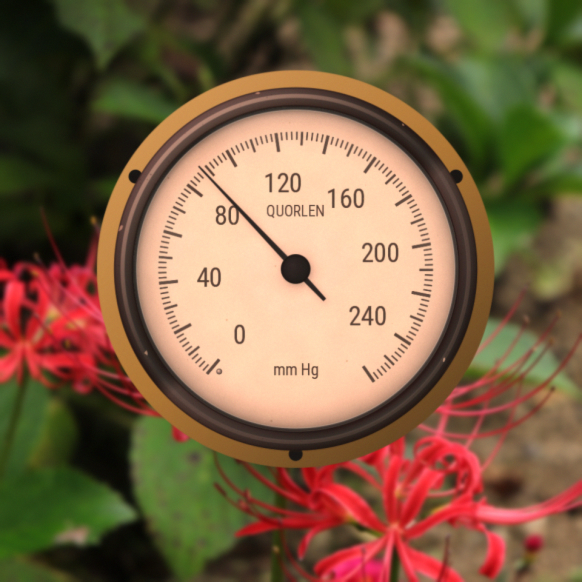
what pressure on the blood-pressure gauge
88 mmHg
